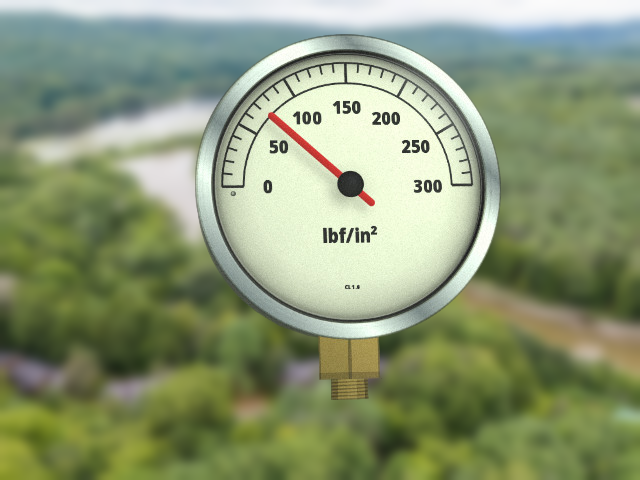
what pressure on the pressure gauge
70 psi
